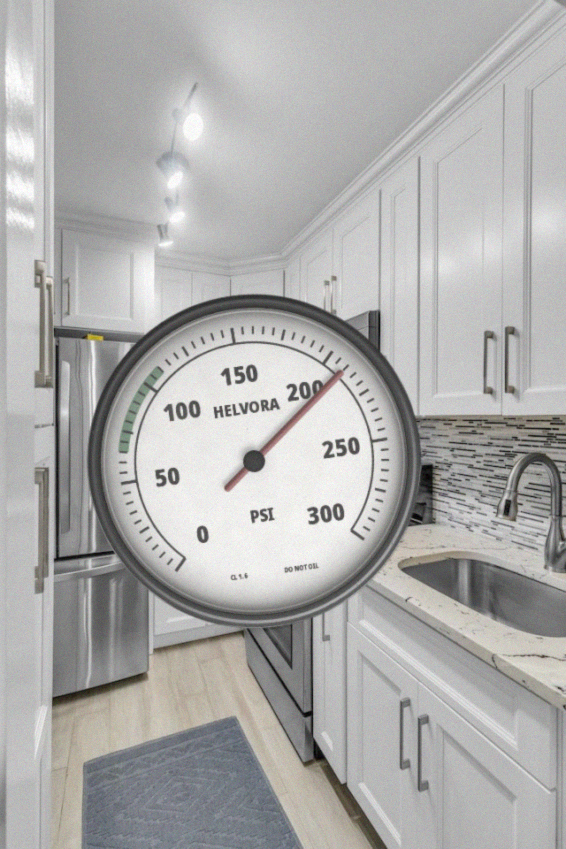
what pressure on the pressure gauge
210 psi
